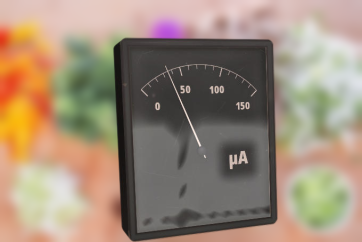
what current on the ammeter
35 µA
